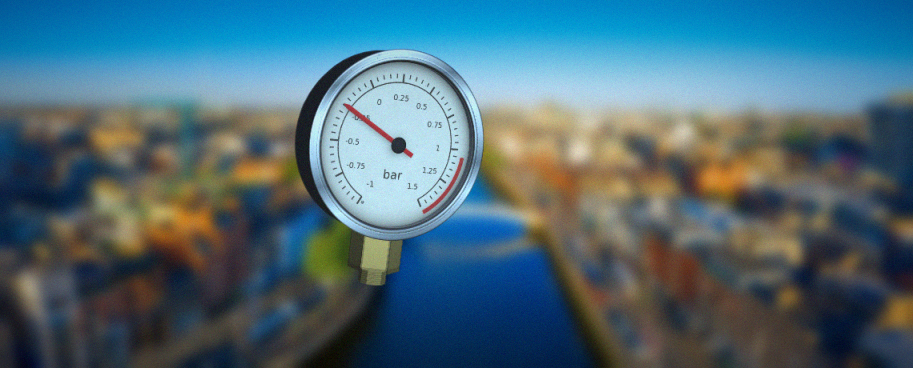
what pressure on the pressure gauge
-0.25 bar
